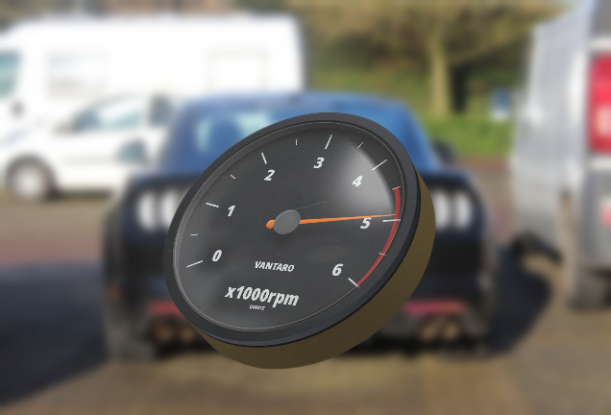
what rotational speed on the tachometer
5000 rpm
